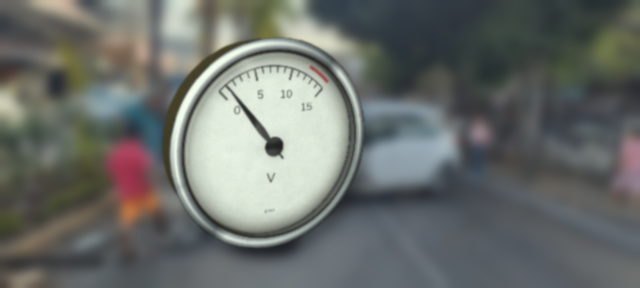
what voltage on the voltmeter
1 V
